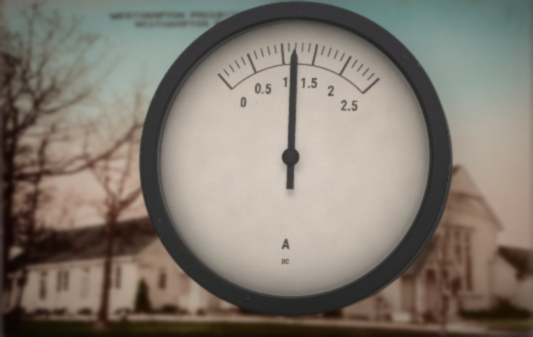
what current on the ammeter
1.2 A
